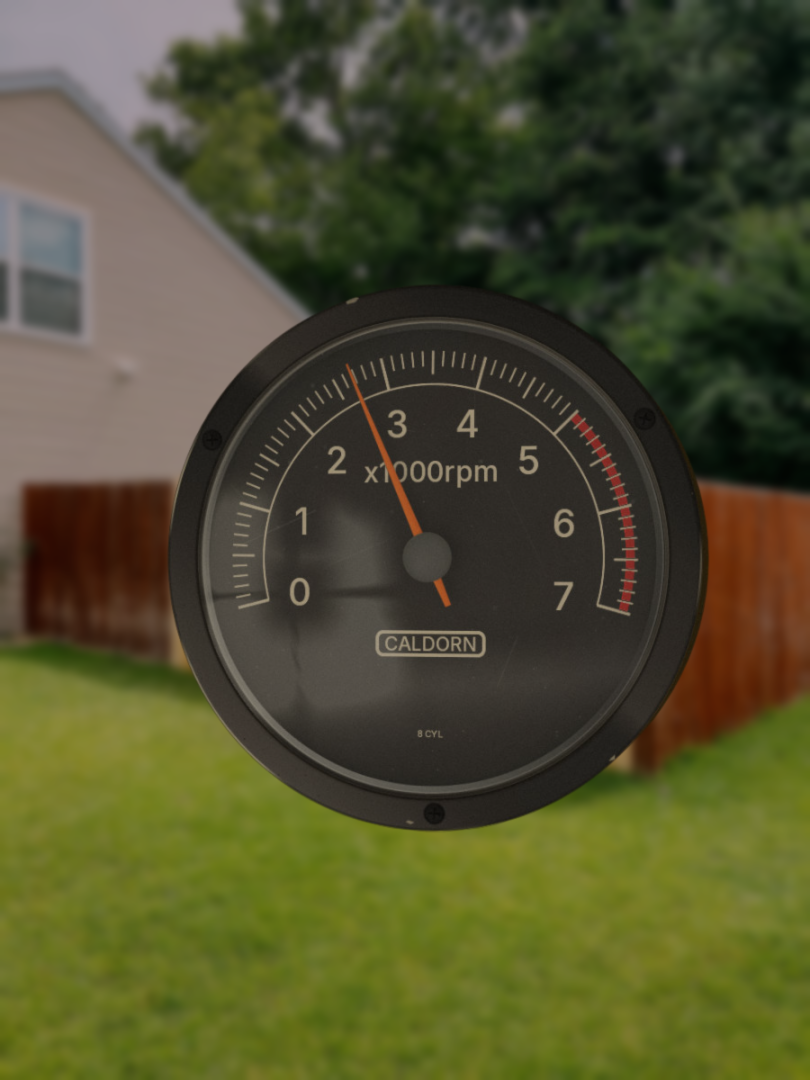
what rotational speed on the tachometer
2700 rpm
